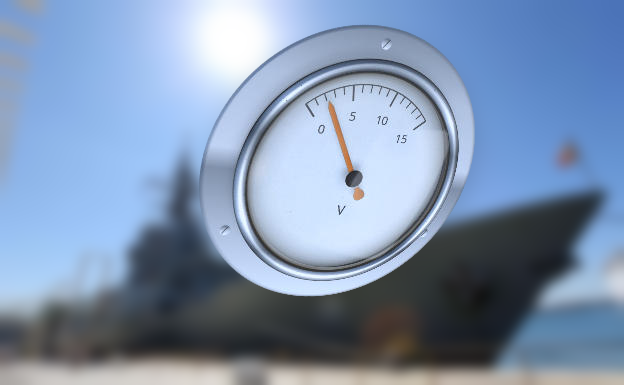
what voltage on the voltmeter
2 V
